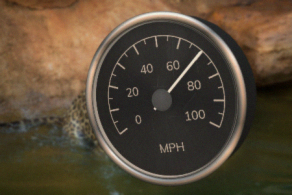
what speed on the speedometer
70 mph
